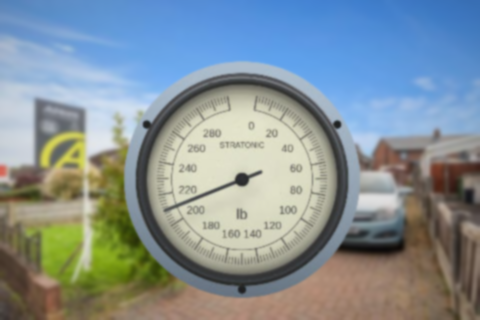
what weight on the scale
210 lb
